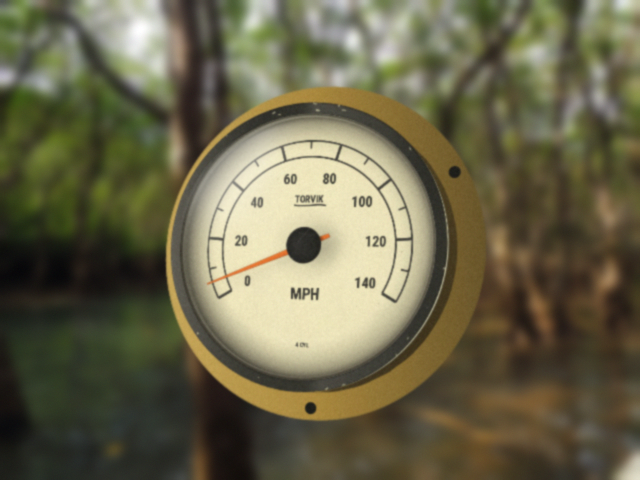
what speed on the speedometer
5 mph
